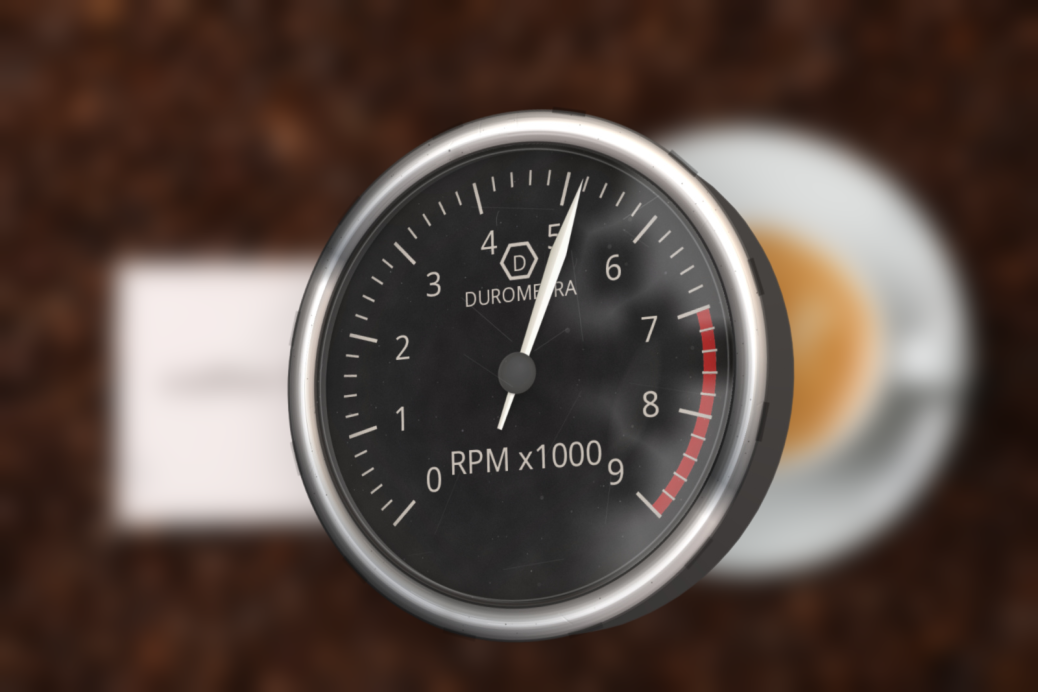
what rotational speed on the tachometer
5200 rpm
